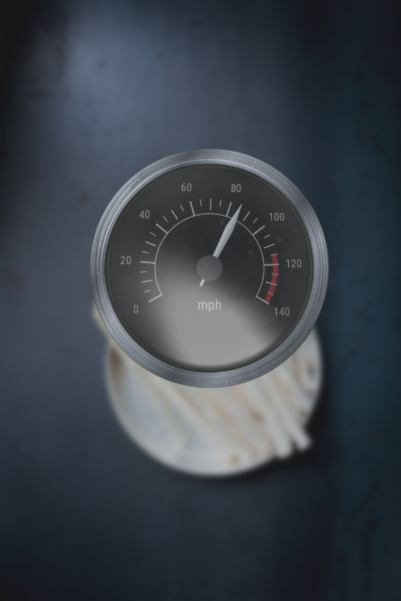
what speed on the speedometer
85 mph
